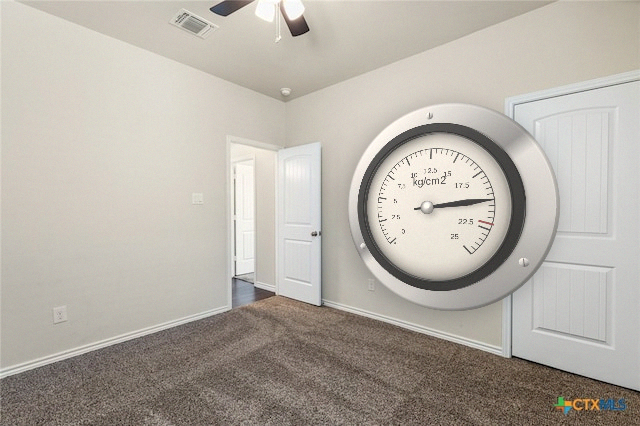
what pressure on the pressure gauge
20 kg/cm²
